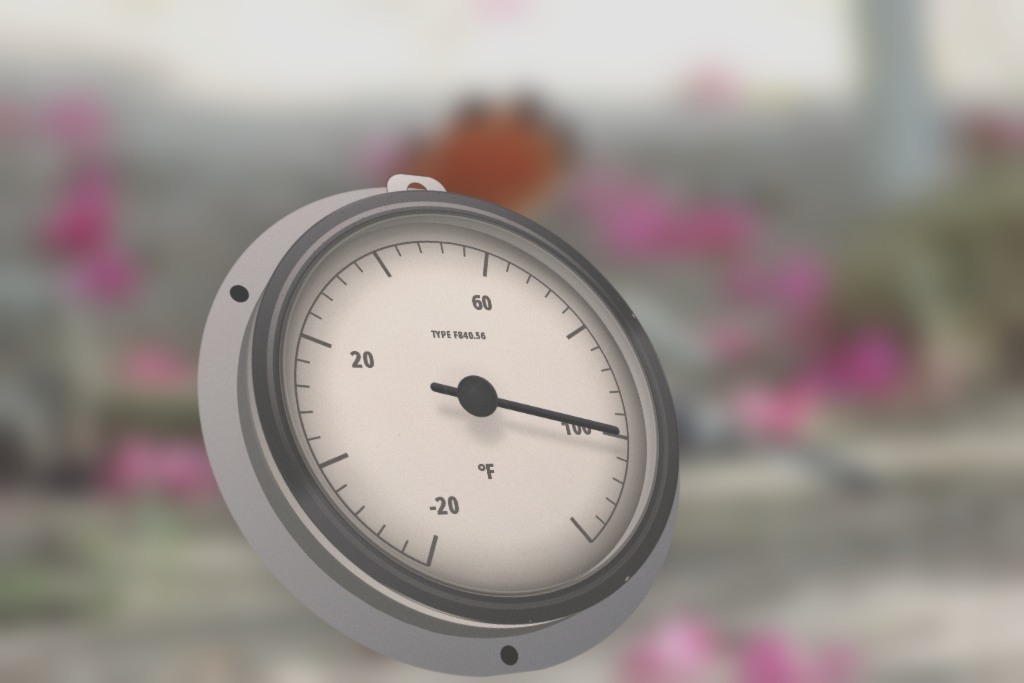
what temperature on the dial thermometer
100 °F
